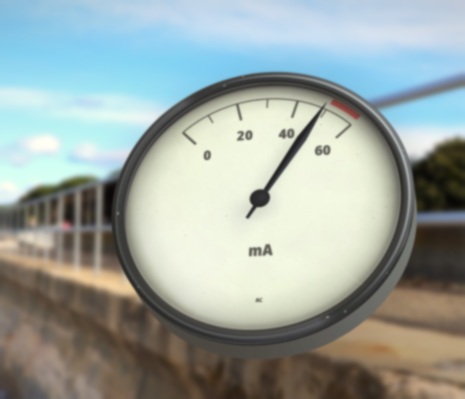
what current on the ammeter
50 mA
